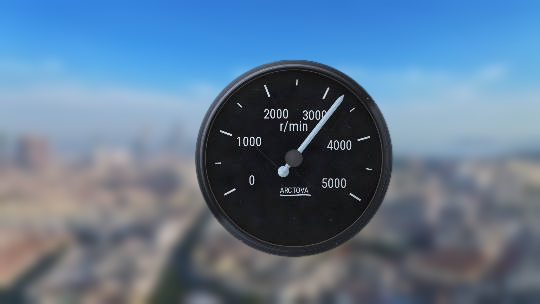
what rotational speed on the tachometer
3250 rpm
